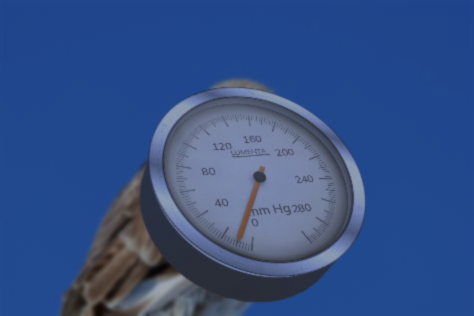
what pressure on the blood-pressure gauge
10 mmHg
